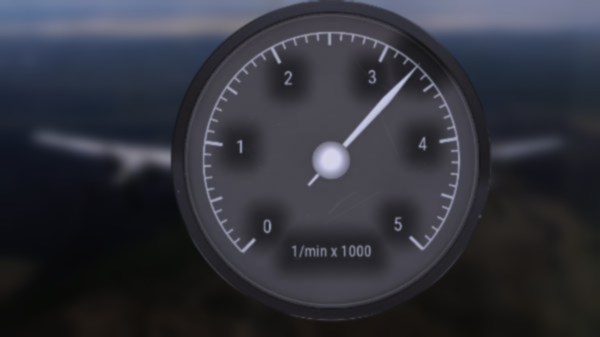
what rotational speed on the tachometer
3300 rpm
